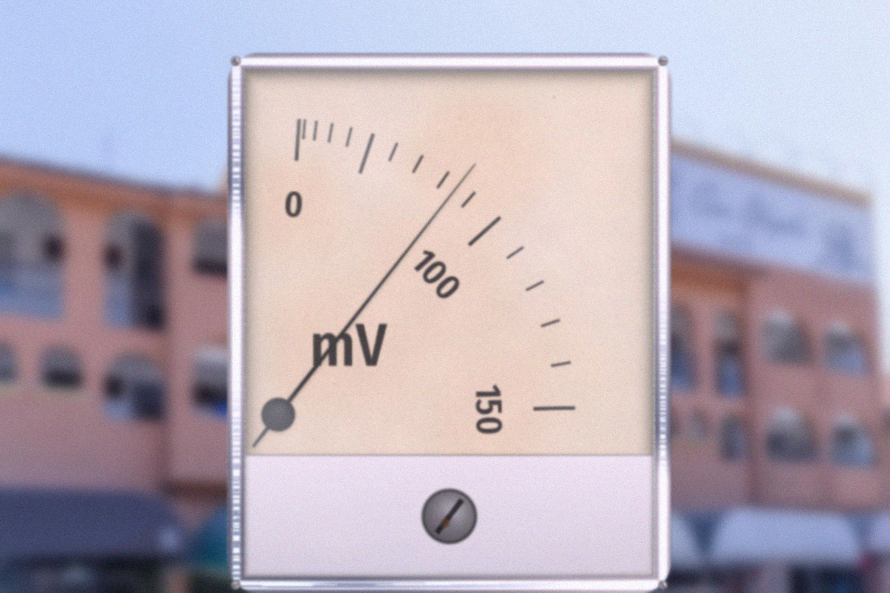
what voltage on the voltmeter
85 mV
